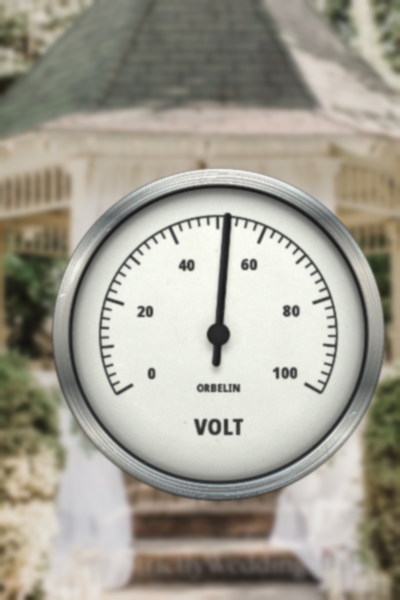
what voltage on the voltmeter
52 V
